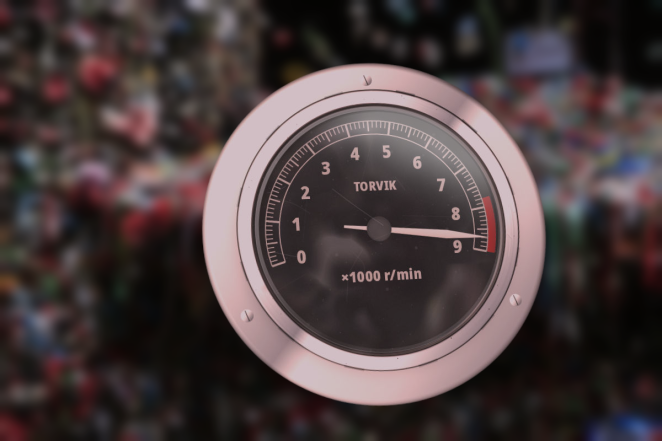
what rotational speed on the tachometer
8700 rpm
